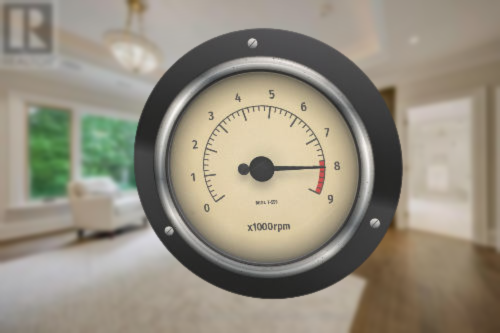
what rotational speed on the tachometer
8000 rpm
